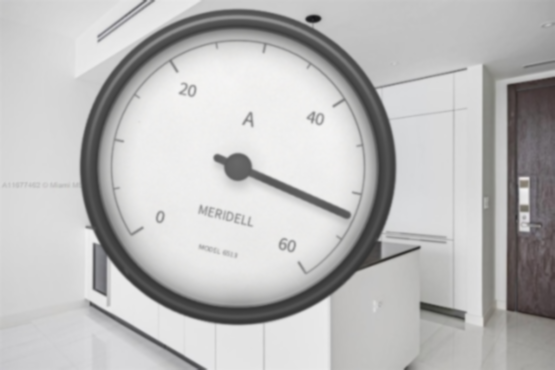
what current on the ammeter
52.5 A
